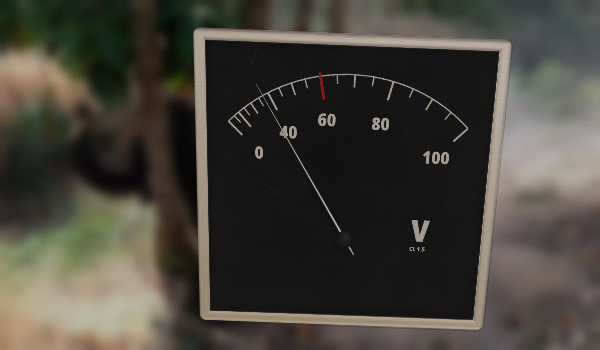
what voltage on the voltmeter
37.5 V
